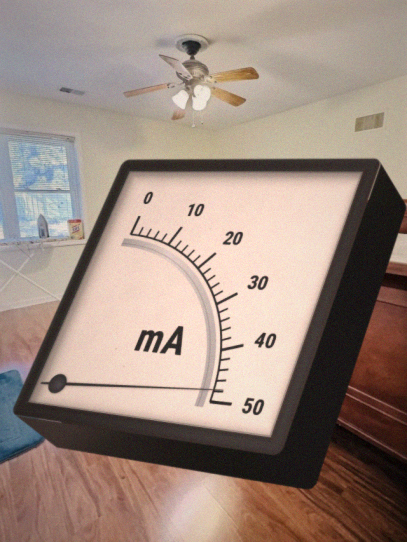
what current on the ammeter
48 mA
